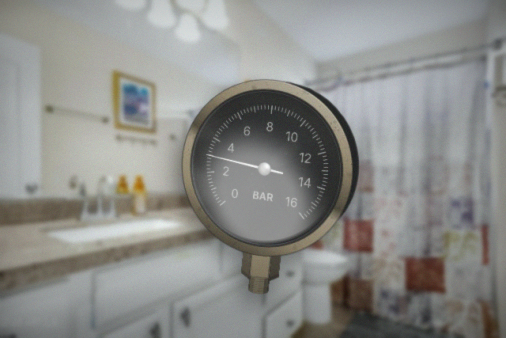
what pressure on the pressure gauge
3 bar
